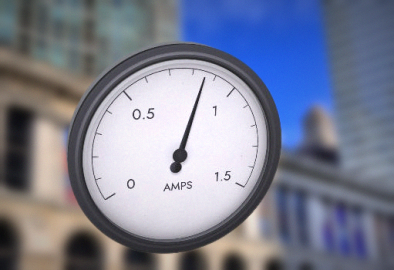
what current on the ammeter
0.85 A
